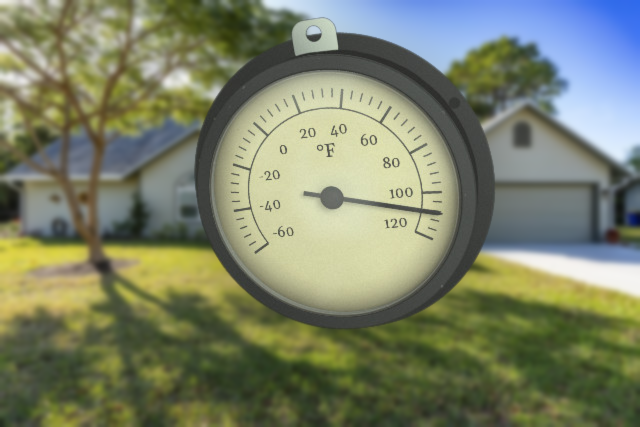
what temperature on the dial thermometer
108 °F
